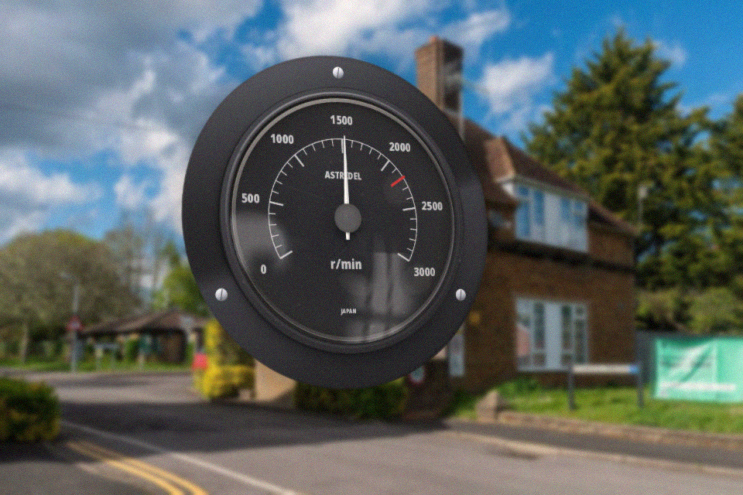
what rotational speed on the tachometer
1500 rpm
